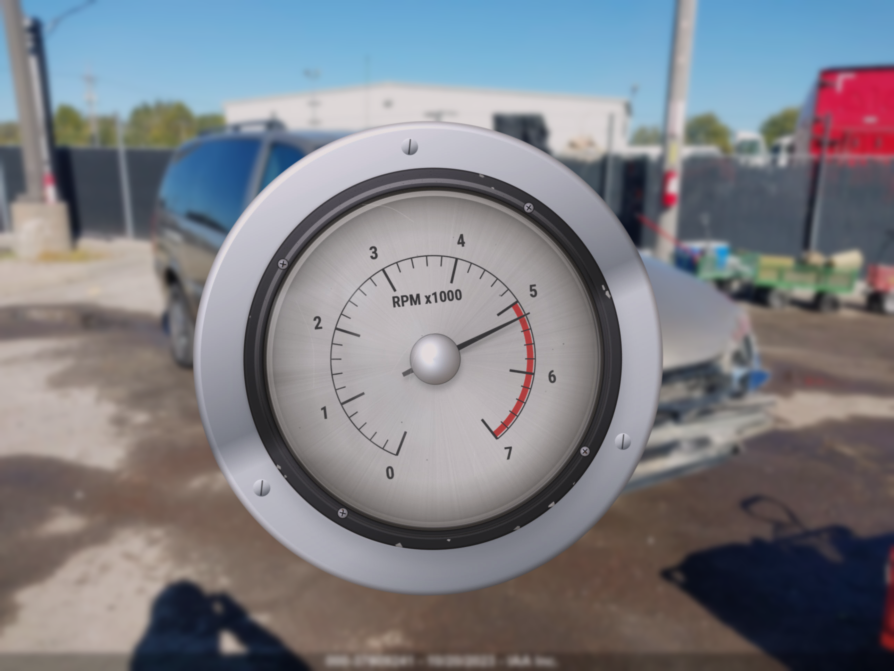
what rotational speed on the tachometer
5200 rpm
